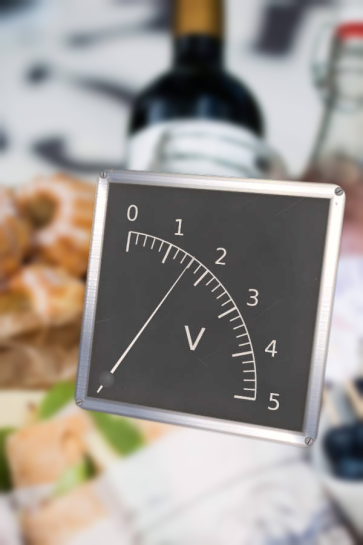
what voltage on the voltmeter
1.6 V
